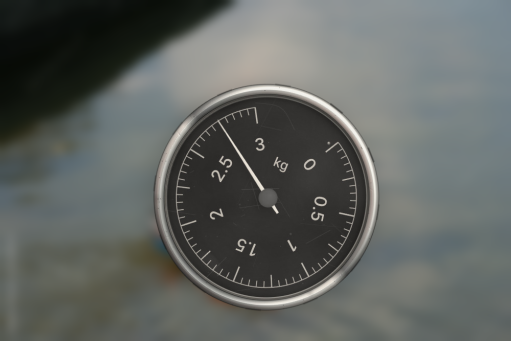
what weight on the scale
2.75 kg
